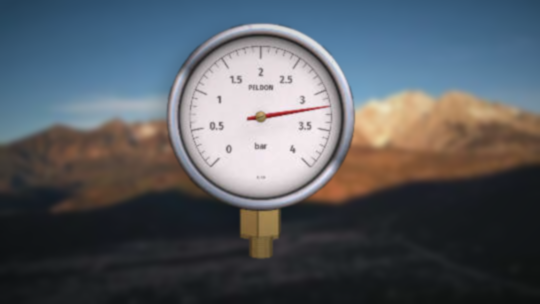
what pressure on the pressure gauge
3.2 bar
